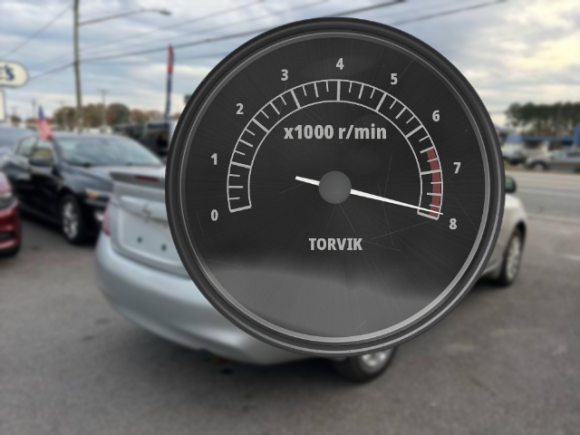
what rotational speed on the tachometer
7875 rpm
